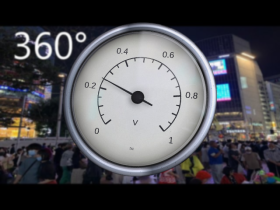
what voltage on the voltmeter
0.25 V
